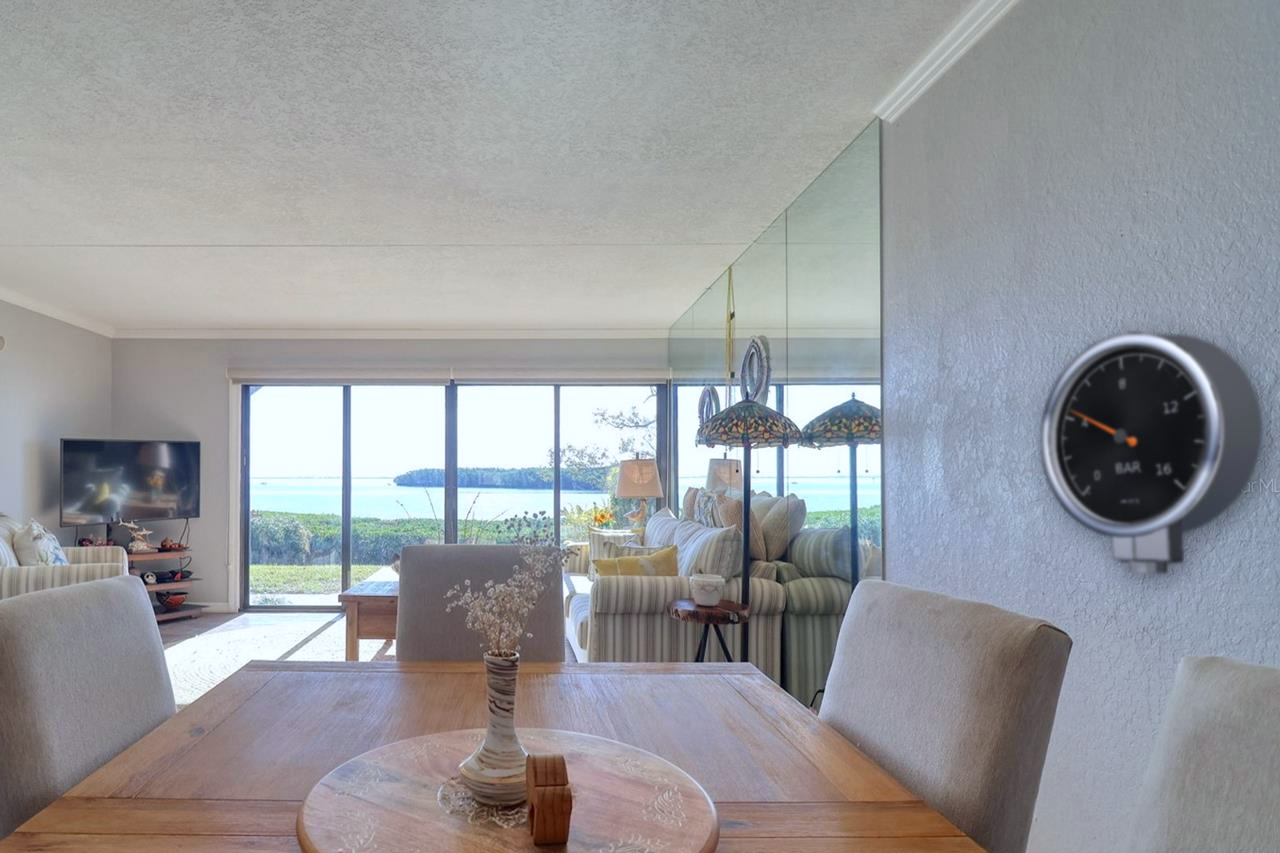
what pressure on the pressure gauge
4.5 bar
